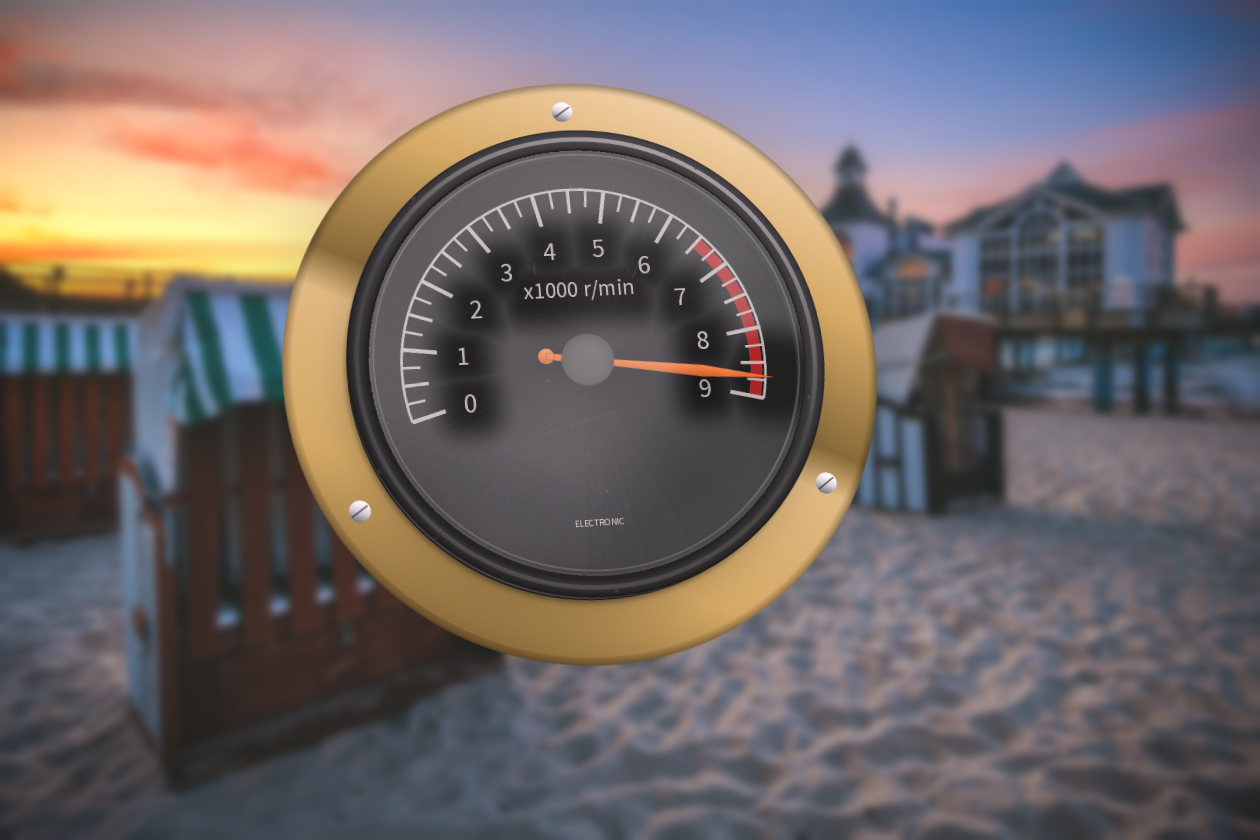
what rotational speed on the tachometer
8750 rpm
